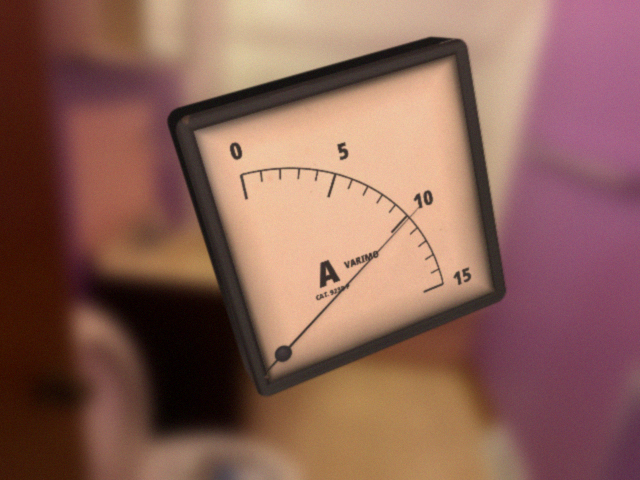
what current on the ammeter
10 A
